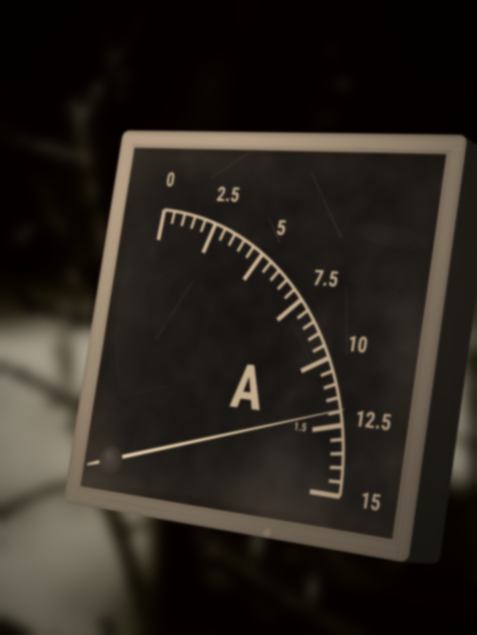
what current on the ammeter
12 A
